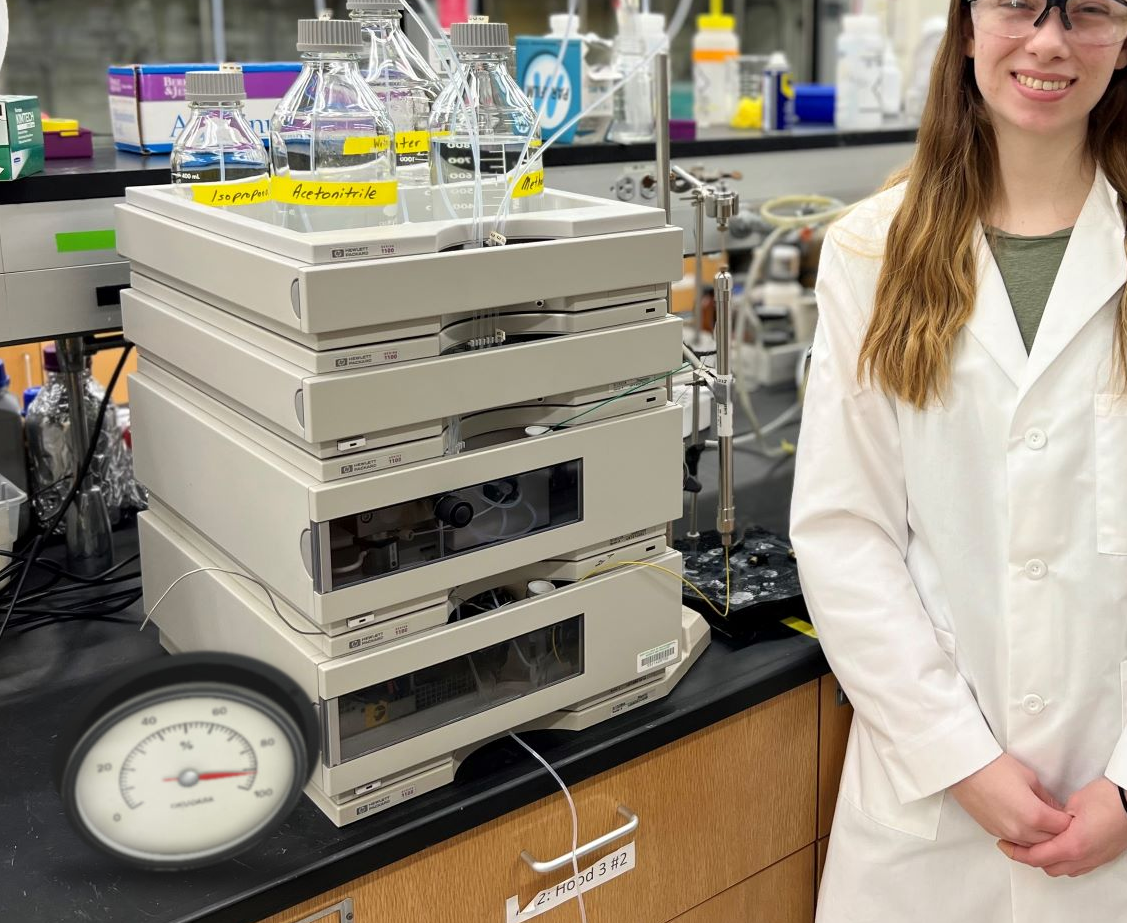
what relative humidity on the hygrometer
90 %
